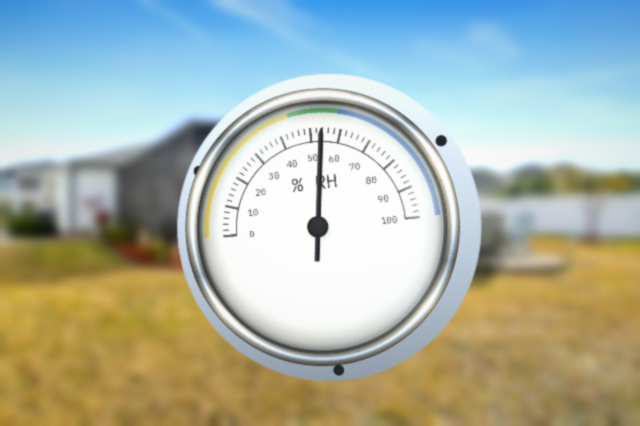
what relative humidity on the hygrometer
54 %
